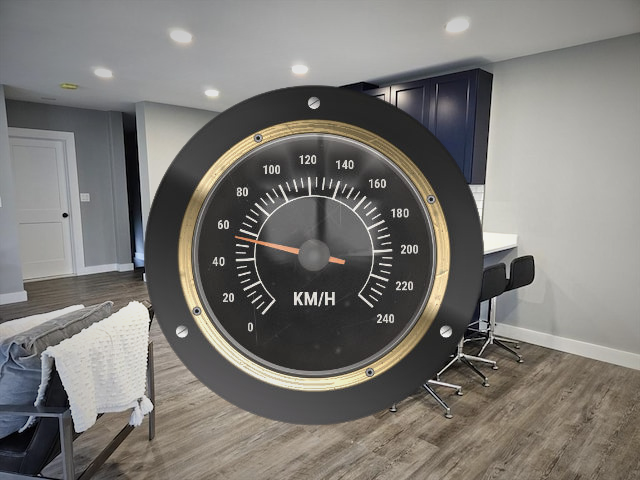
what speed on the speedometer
55 km/h
